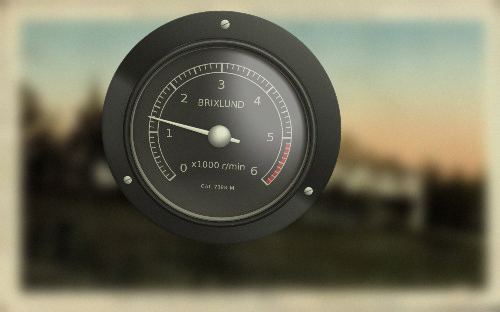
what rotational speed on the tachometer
1300 rpm
